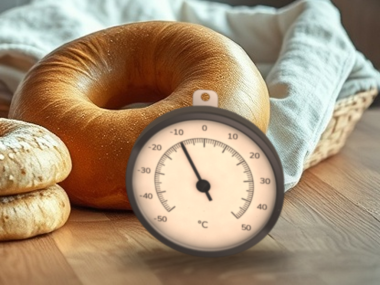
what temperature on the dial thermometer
-10 °C
